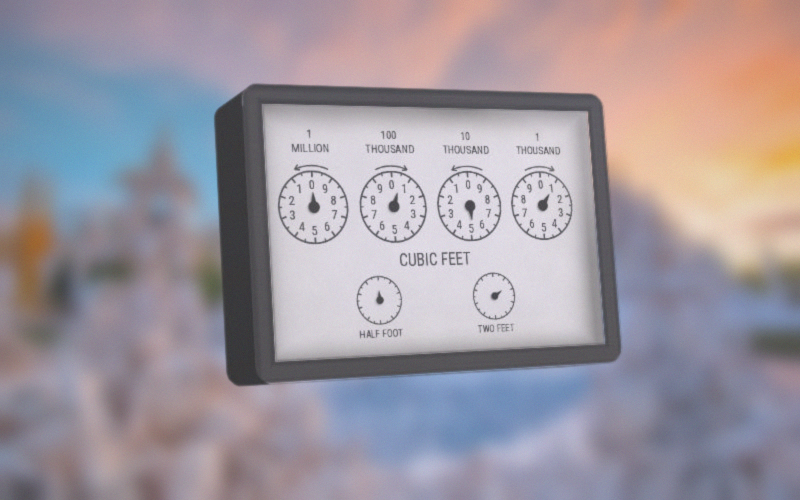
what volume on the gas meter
5100 ft³
